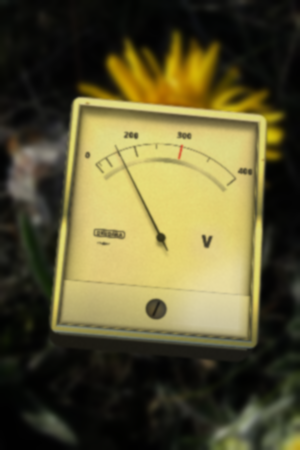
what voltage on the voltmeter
150 V
